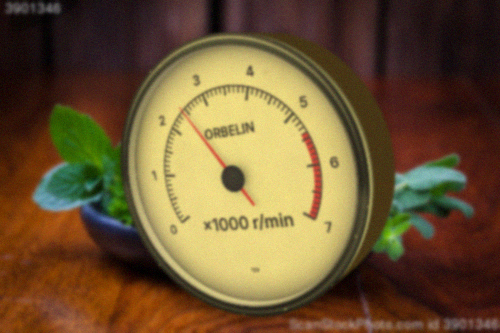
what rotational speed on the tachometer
2500 rpm
